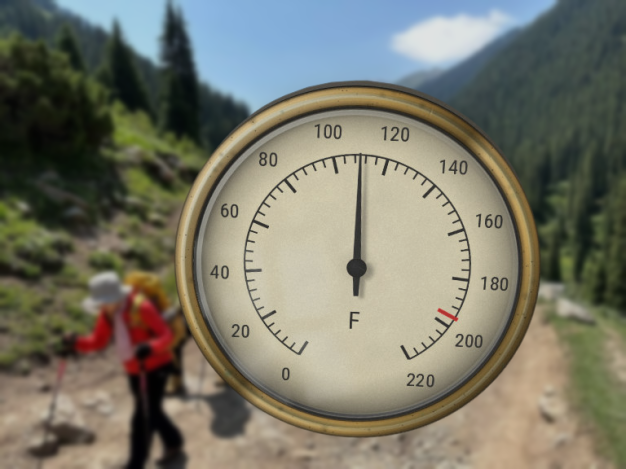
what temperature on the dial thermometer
110 °F
